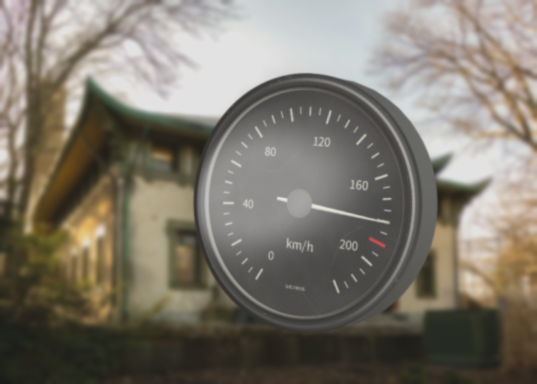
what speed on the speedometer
180 km/h
